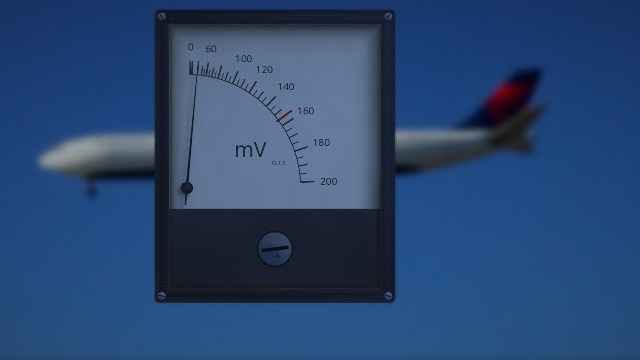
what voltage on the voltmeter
40 mV
